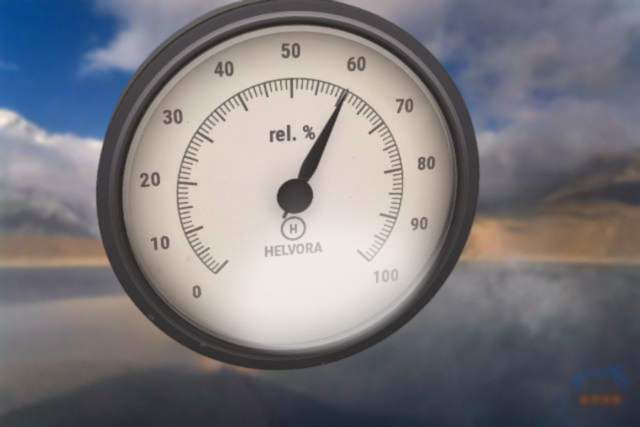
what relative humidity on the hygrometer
60 %
